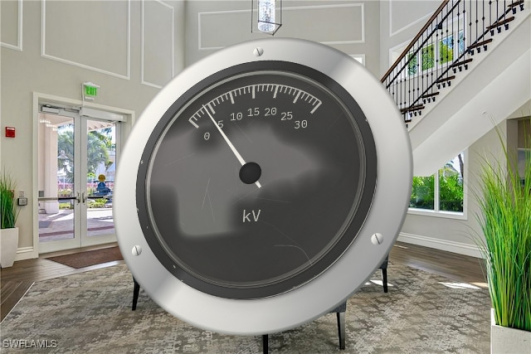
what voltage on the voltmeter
4 kV
